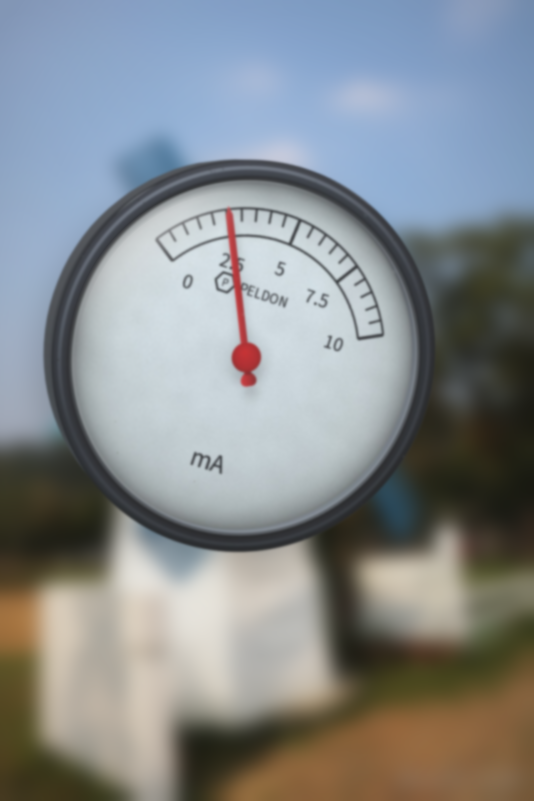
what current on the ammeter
2.5 mA
